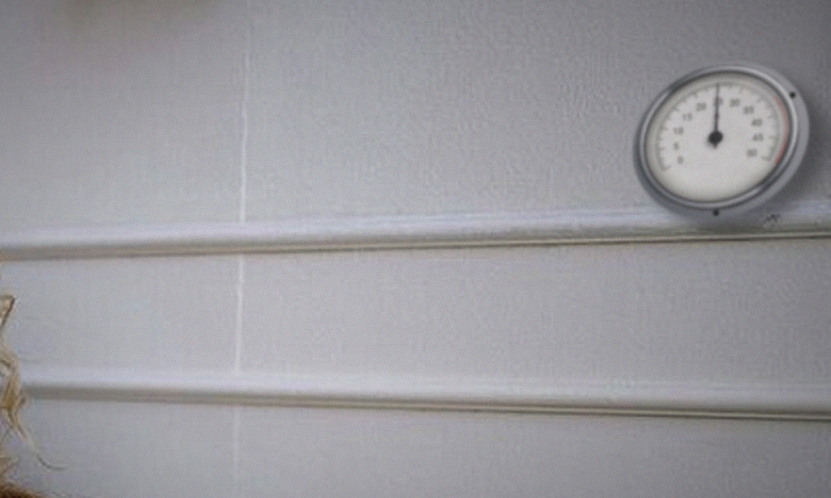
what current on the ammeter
25 A
